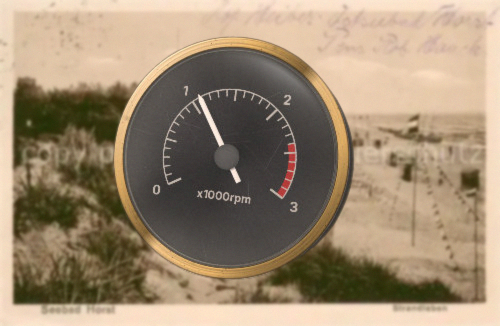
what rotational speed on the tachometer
1100 rpm
